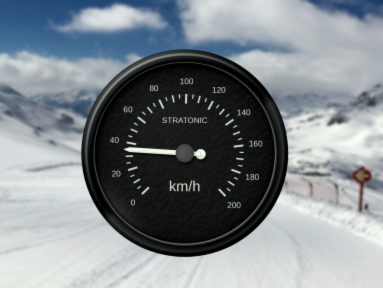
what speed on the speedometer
35 km/h
